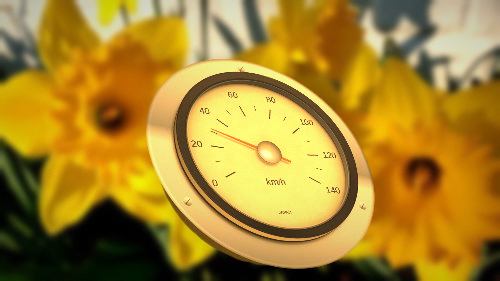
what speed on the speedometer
30 km/h
